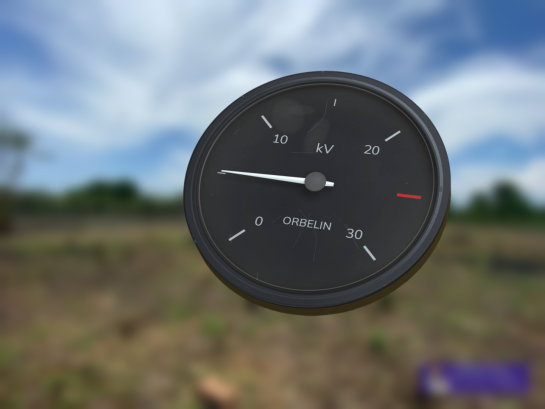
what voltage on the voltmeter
5 kV
